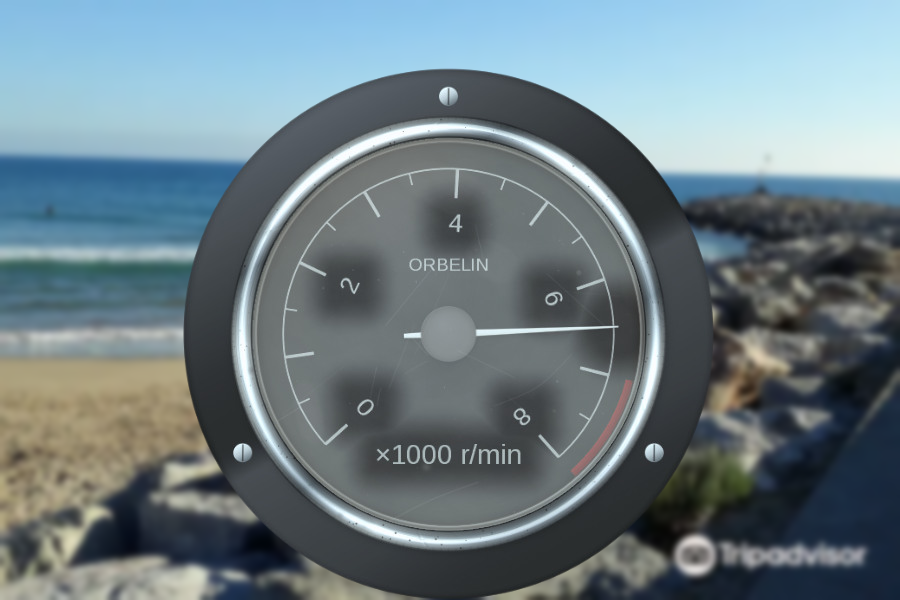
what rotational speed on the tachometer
6500 rpm
